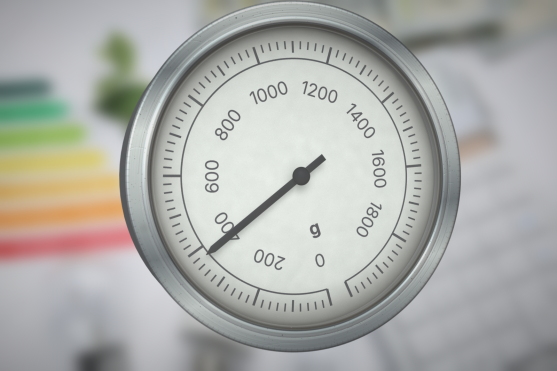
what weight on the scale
380 g
